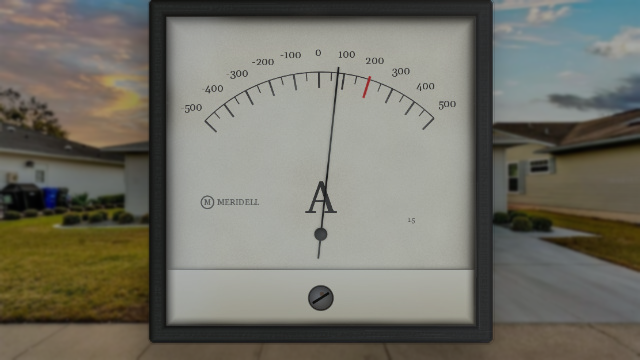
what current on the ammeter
75 A
